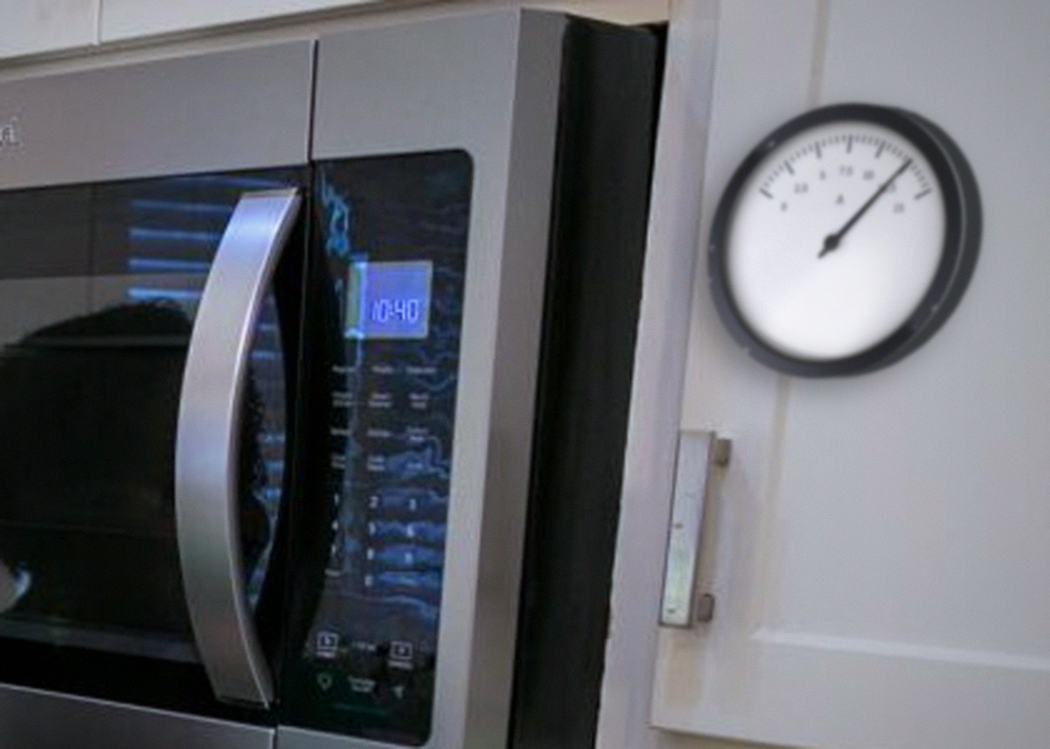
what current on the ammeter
12.5 A
